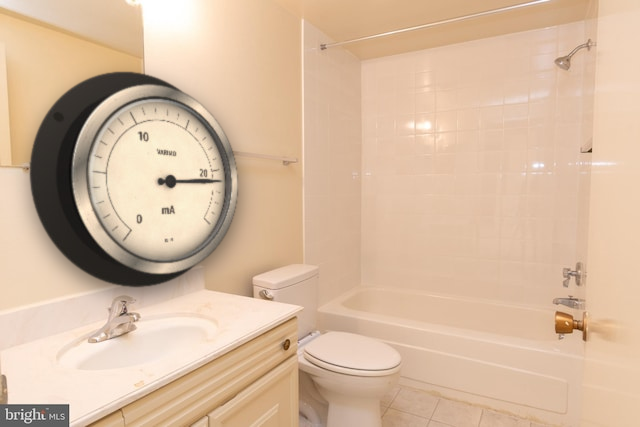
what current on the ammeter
21 mA
